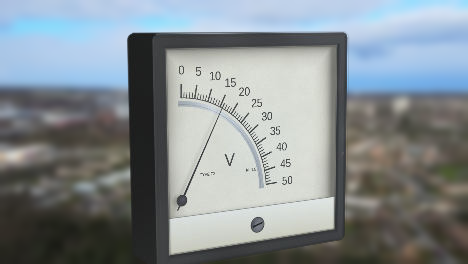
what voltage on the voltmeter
15 V
